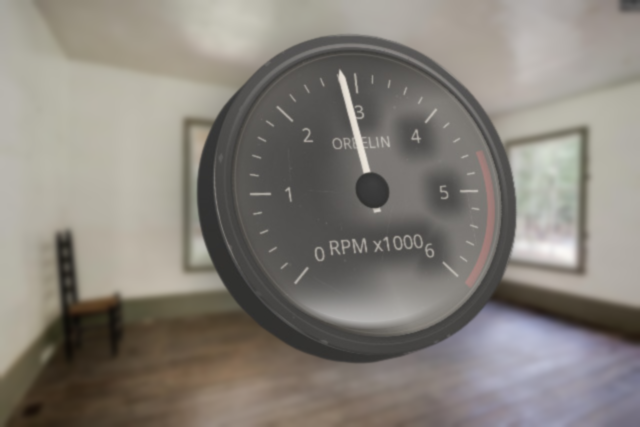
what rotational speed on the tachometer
2800 rpm
